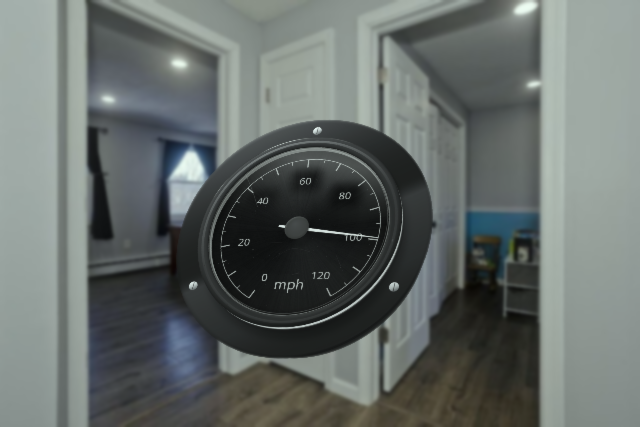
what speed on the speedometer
100 mph
